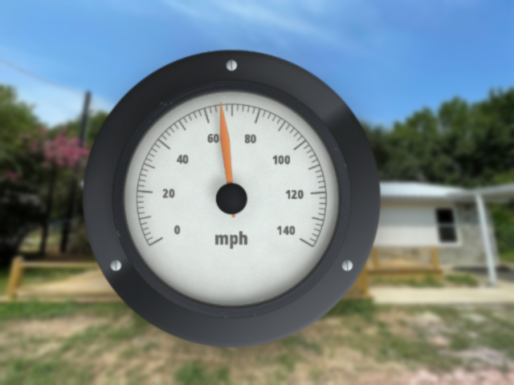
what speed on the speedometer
66 mph
